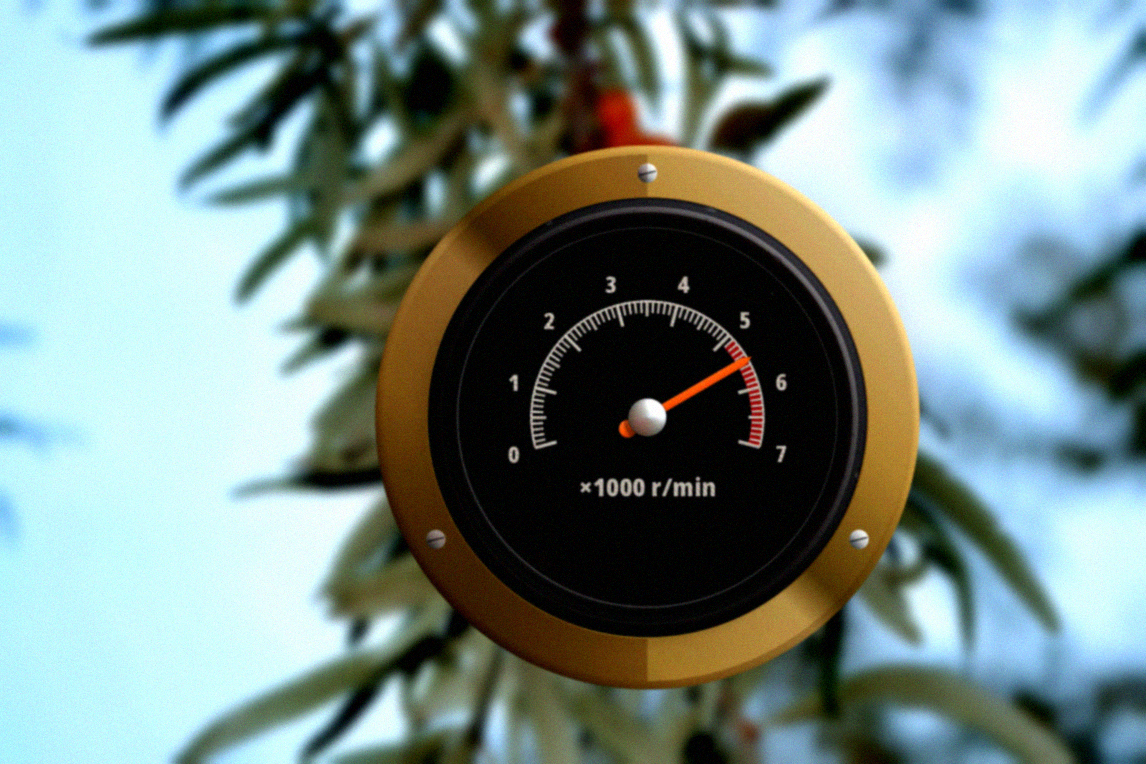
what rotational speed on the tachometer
5500 rpm
